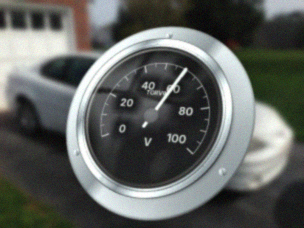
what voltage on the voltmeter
60 V
